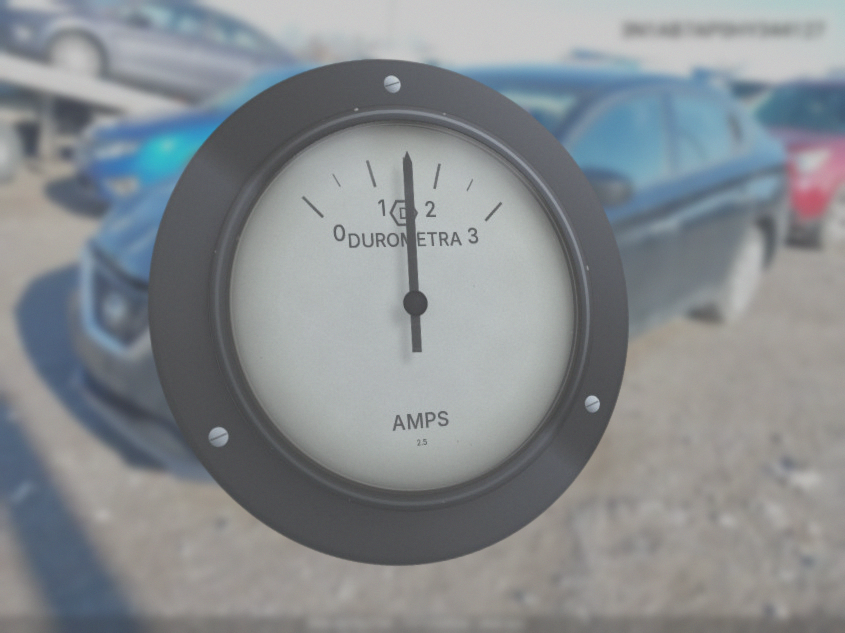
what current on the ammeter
1.5 A
